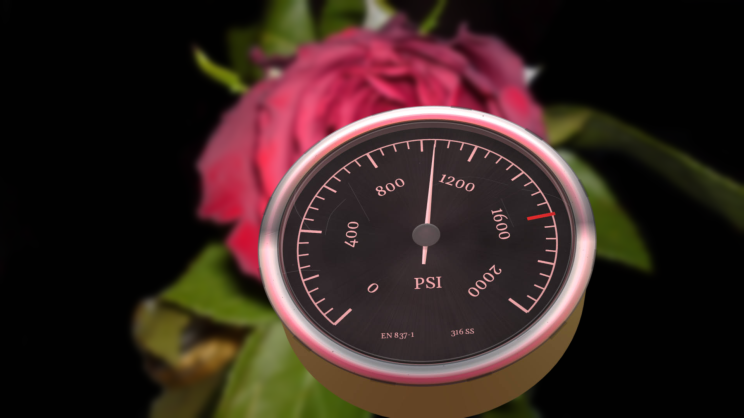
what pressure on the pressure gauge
1050 psi
